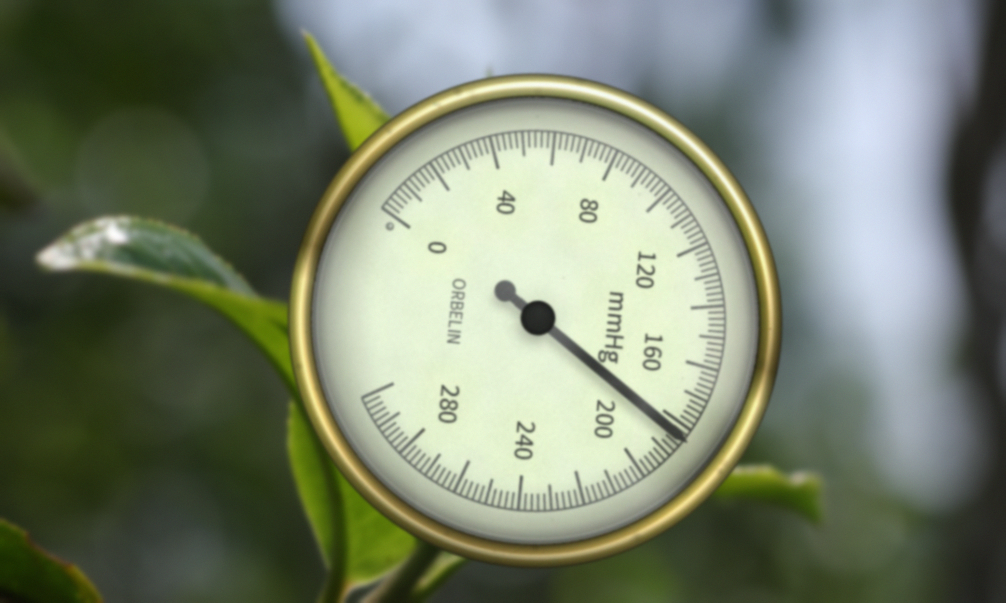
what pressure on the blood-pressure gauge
184 mmHg
